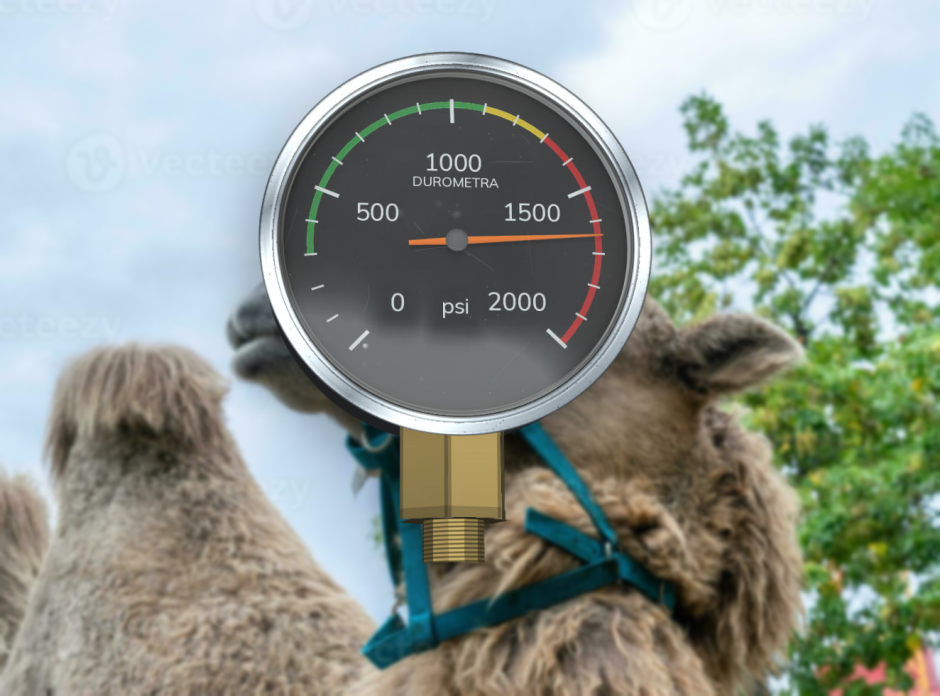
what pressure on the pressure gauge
1650 psi
